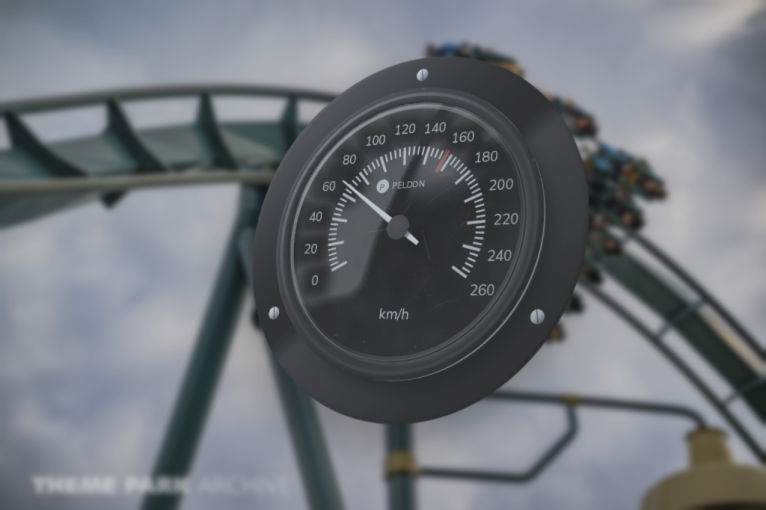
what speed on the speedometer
68 km/h
